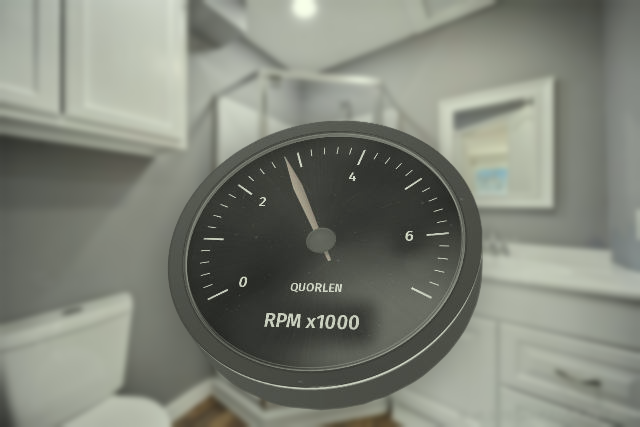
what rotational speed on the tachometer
2800 rpm
